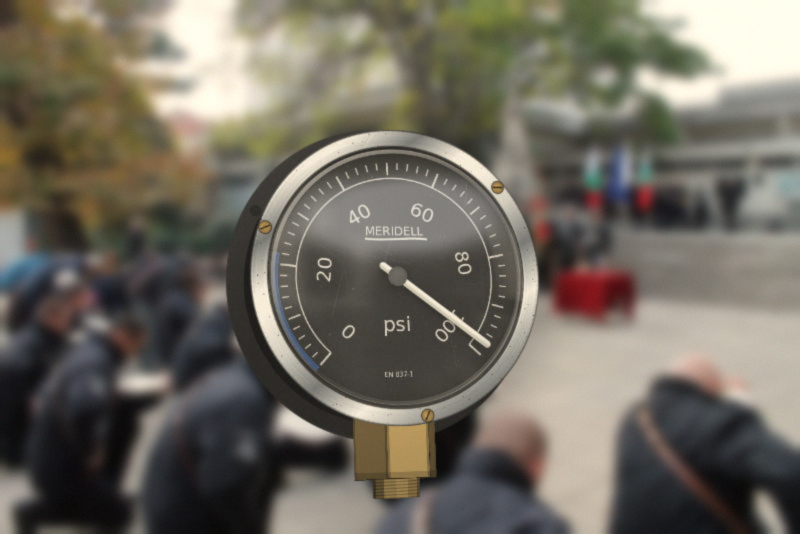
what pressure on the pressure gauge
98 psi
